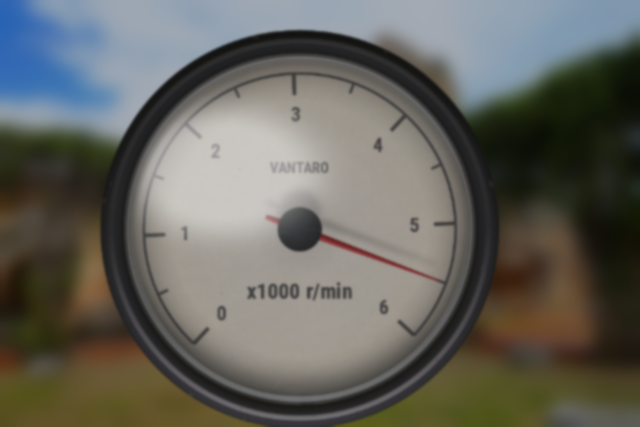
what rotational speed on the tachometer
5500 rpm
